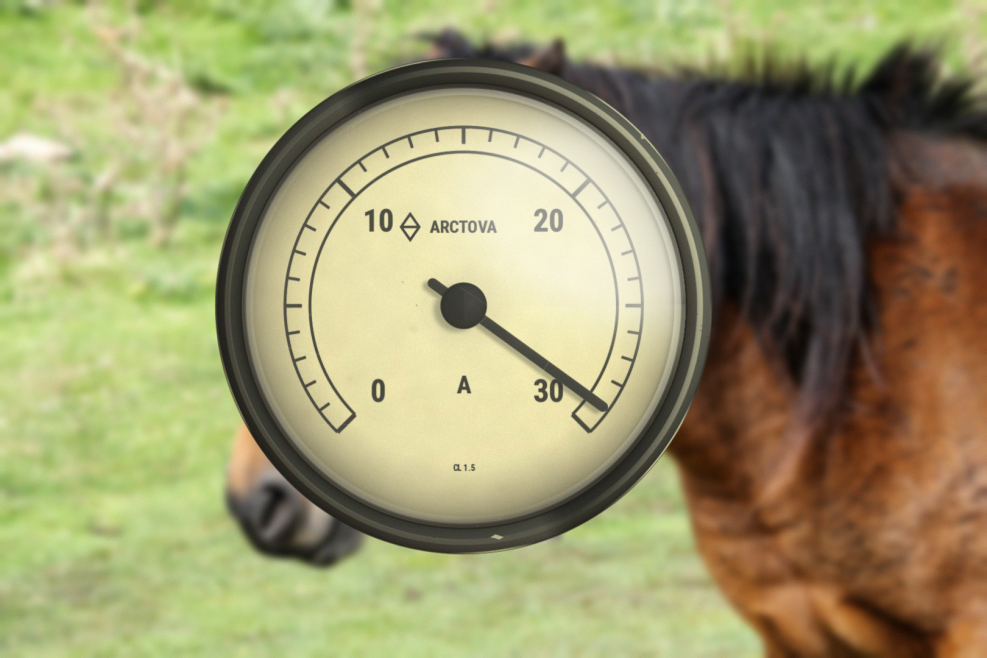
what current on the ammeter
29 A
